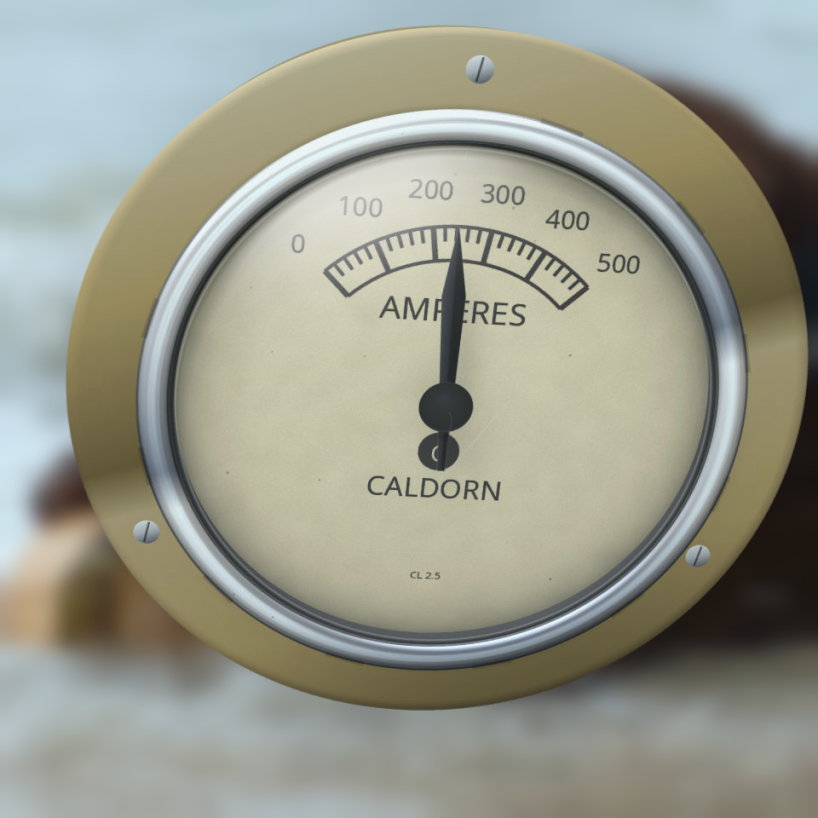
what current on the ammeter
240 A
